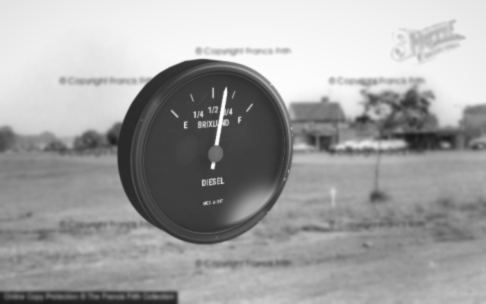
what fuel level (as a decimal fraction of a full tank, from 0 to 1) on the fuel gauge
0.625
